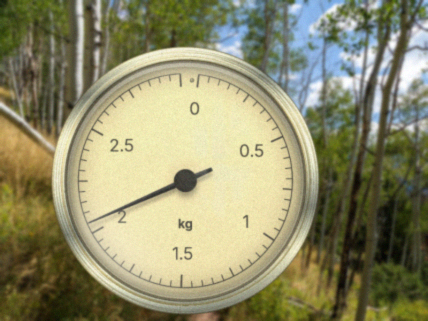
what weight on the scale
2.05 kg
